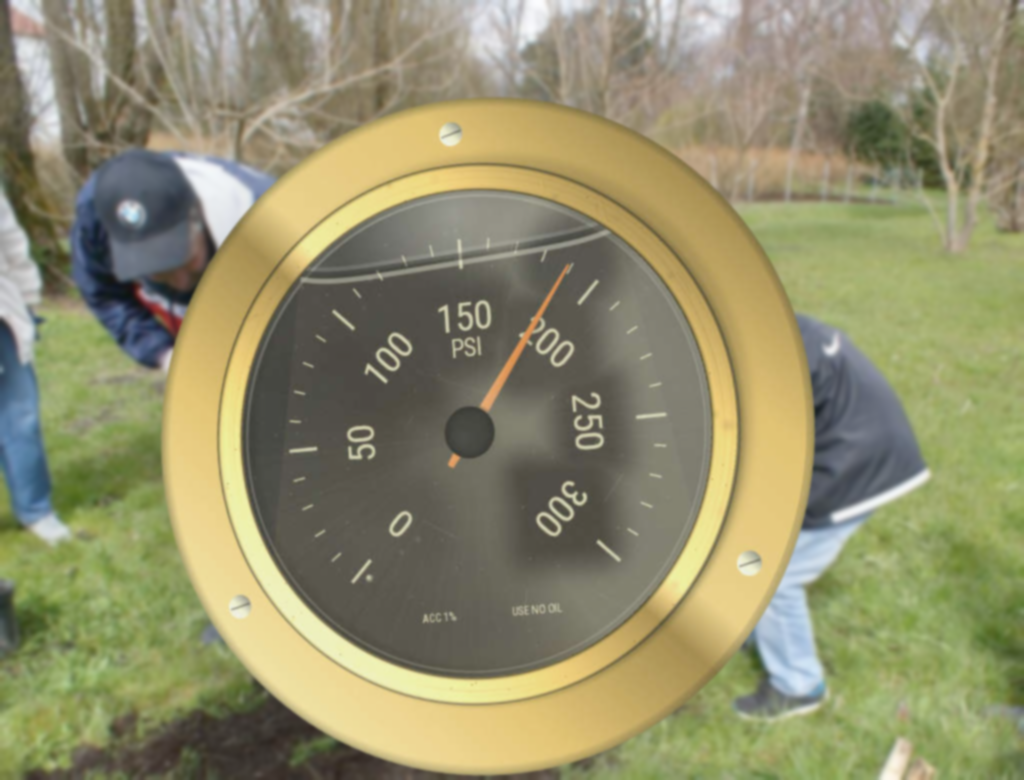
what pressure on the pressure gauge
190 psi
